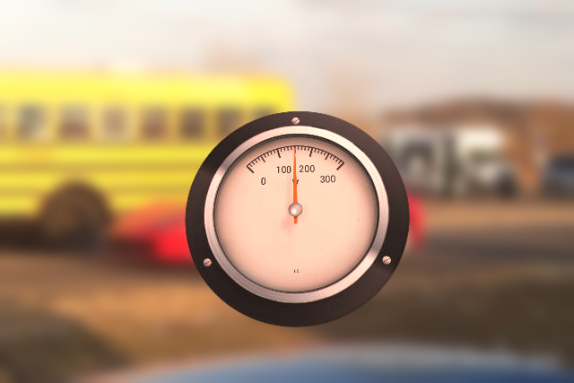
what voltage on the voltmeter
150 V
